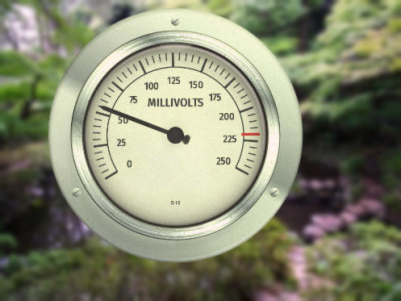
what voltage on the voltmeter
55 mV
